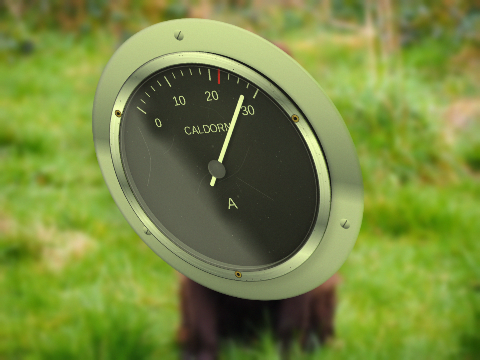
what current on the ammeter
28 A
